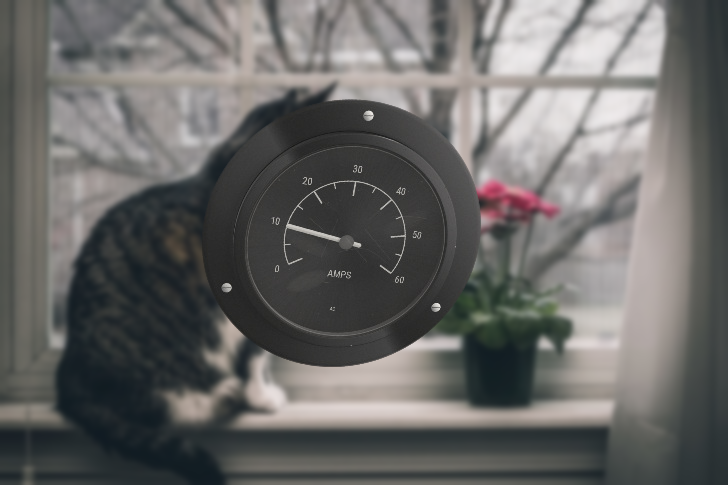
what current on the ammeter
10 A
